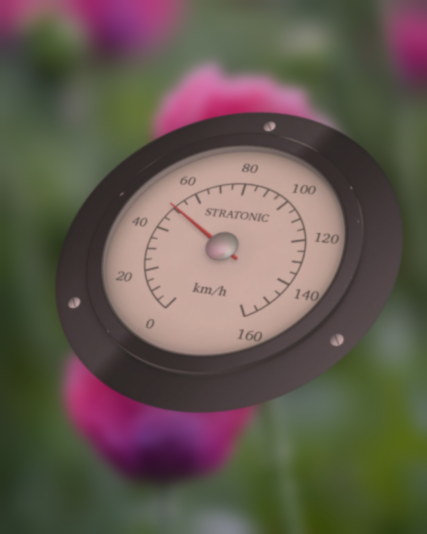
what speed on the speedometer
50 km/h
